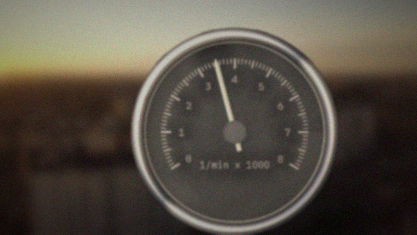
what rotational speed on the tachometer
3500 rpm
